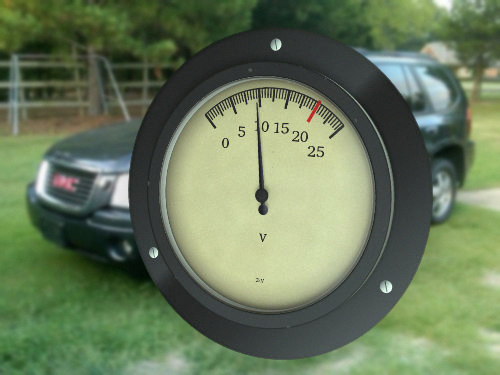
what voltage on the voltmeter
10 V
